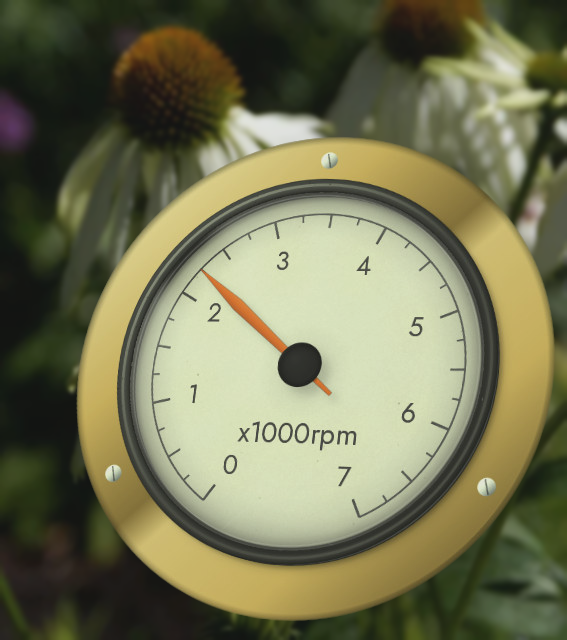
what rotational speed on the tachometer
2250 rpm
